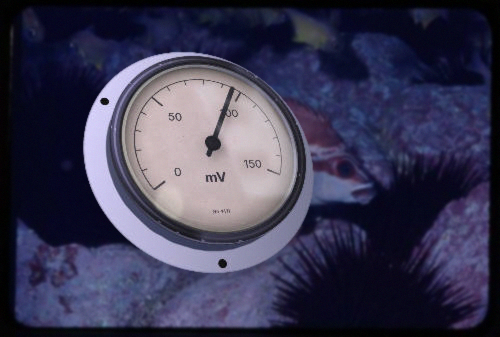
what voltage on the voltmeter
95 mV
